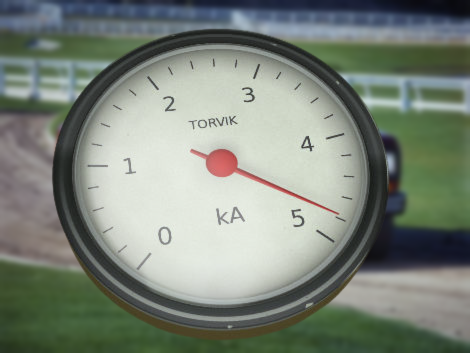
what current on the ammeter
4.8 kA
